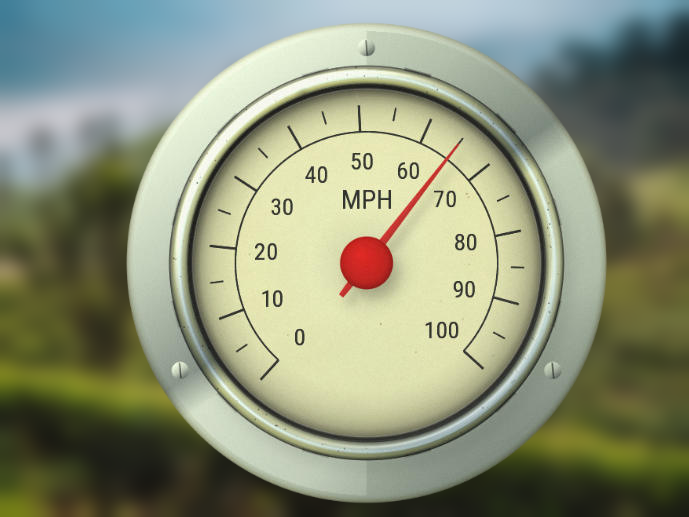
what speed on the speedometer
65 mph
